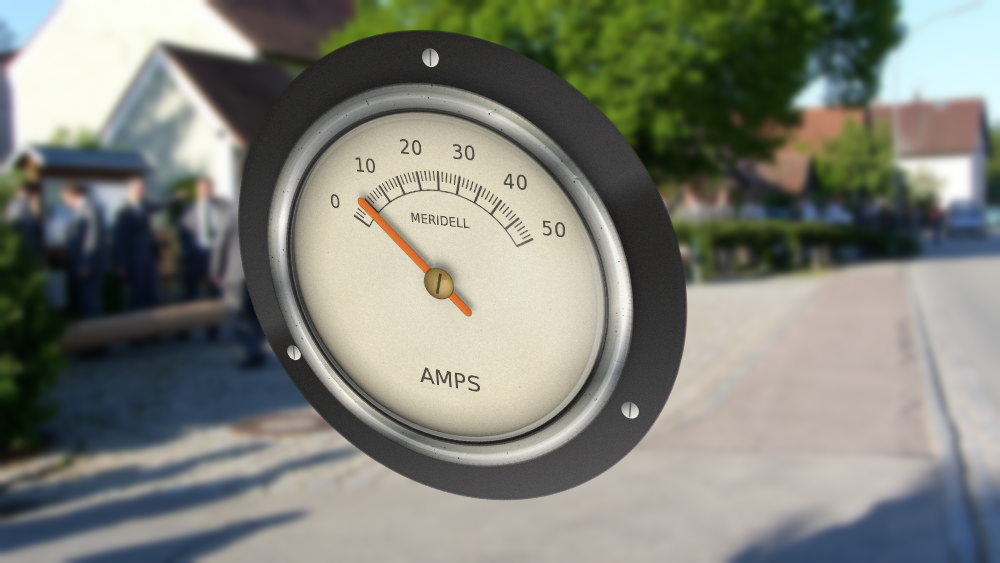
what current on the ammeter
5 A
